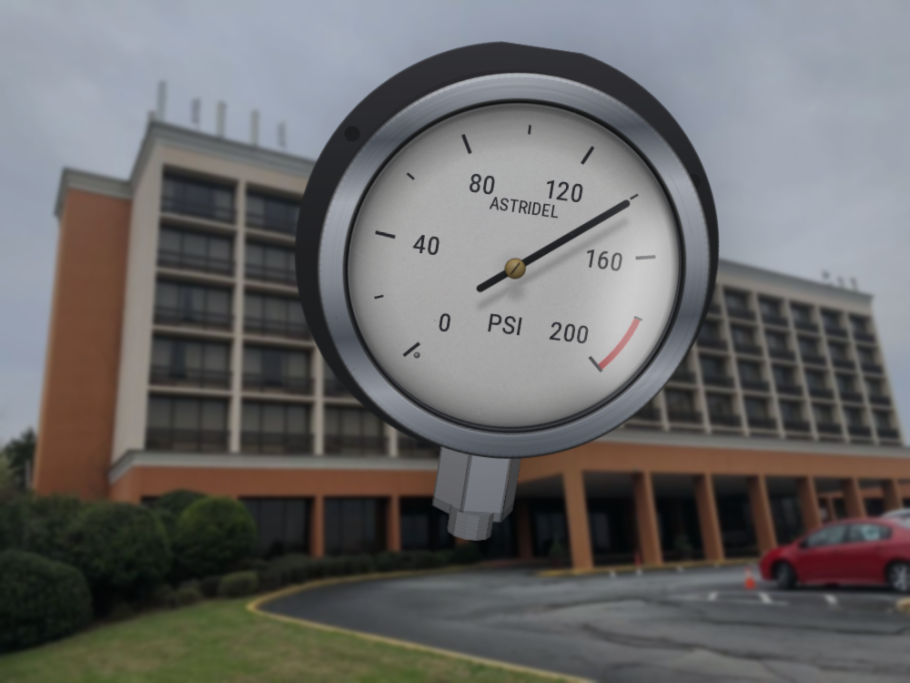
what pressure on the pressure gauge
140 psi
